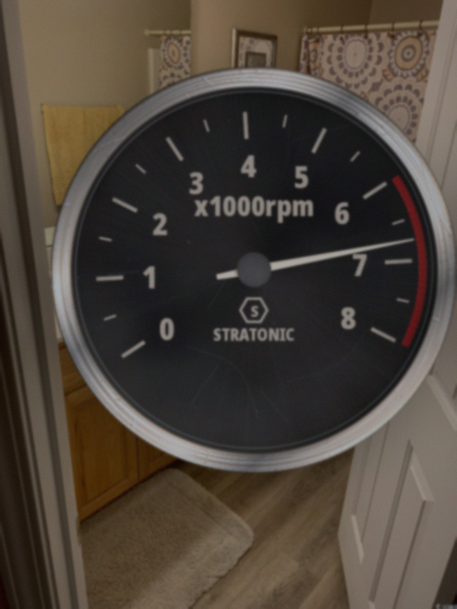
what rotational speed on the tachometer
6750 rpm
